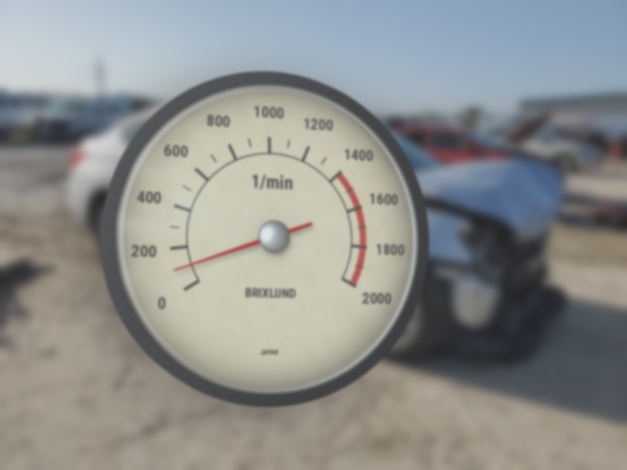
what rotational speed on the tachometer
100 rpm
